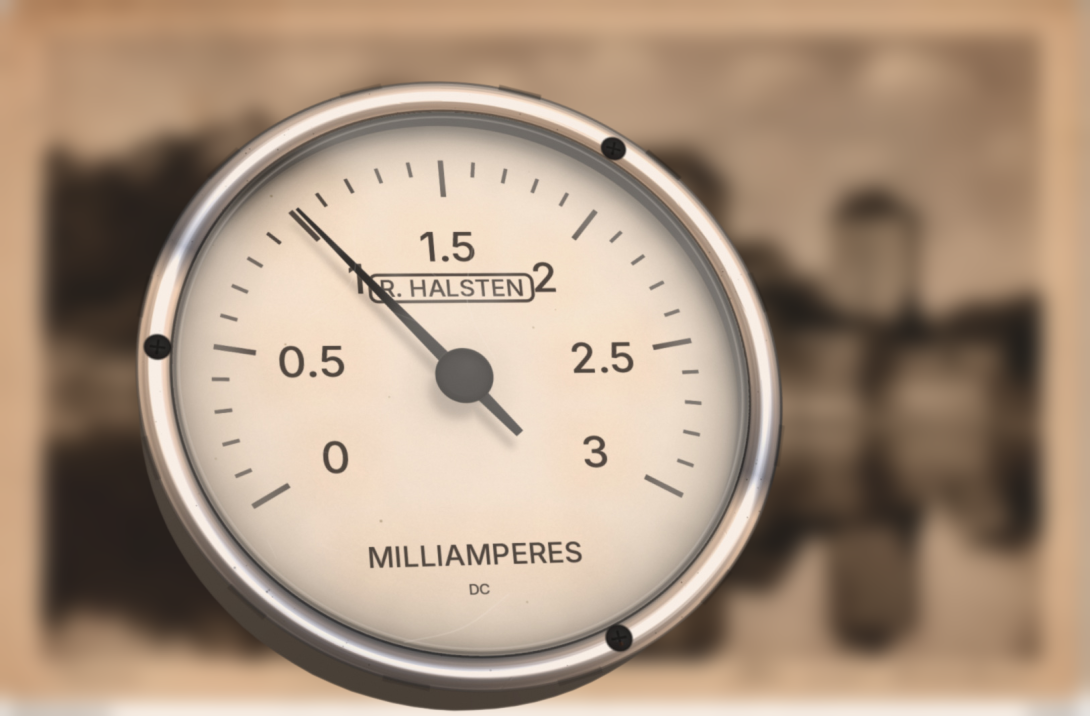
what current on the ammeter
1 mA
